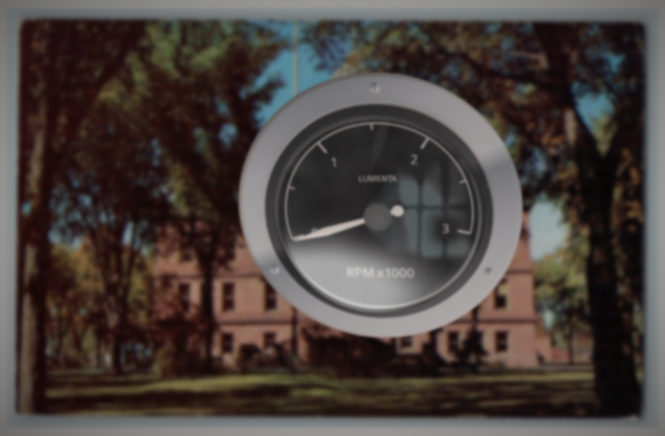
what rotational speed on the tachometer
0 rpm
